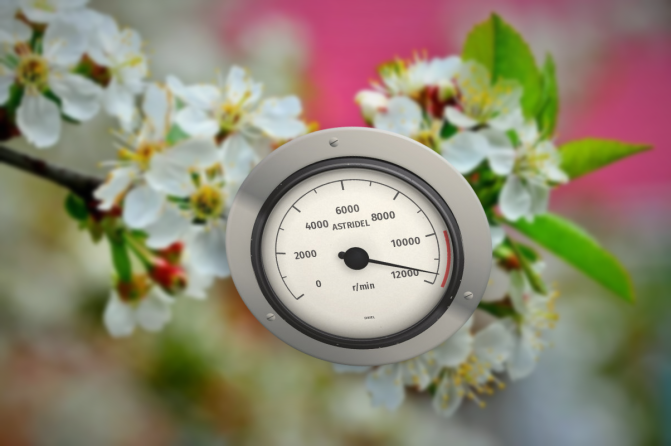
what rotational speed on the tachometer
11500 rpm
